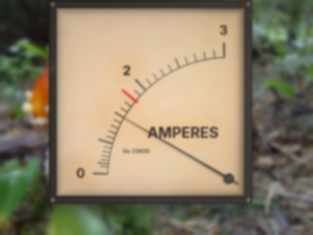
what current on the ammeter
1.5 A
